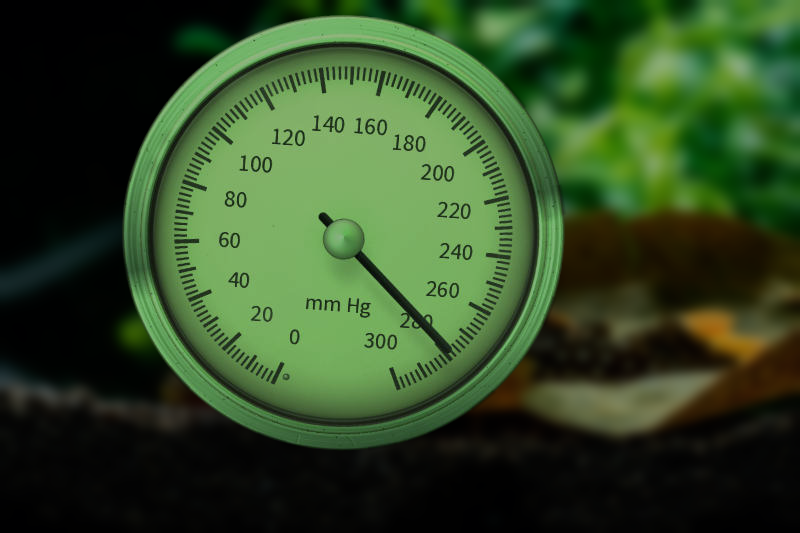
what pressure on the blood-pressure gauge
278 mmHg
